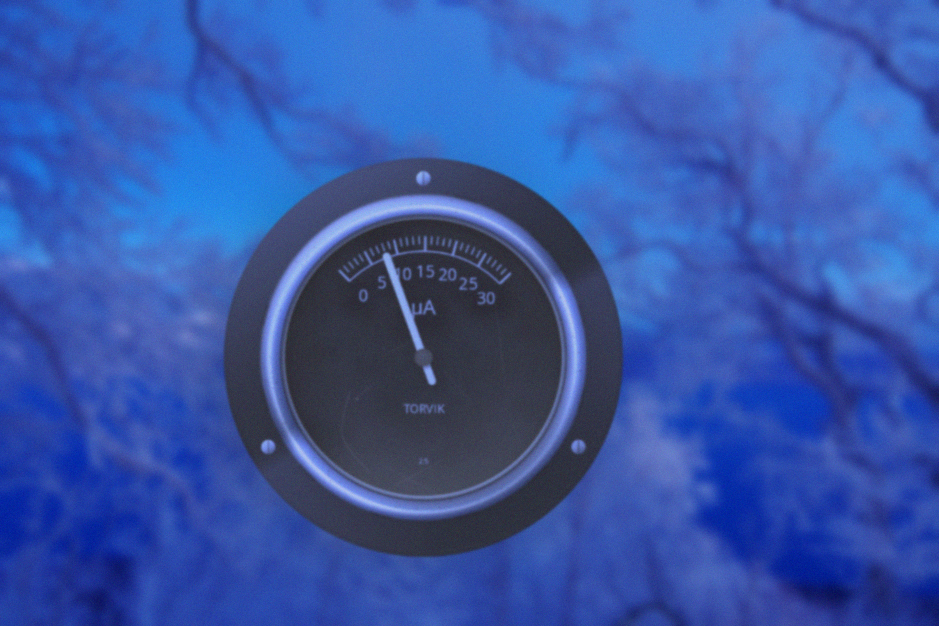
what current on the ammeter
8 µA
